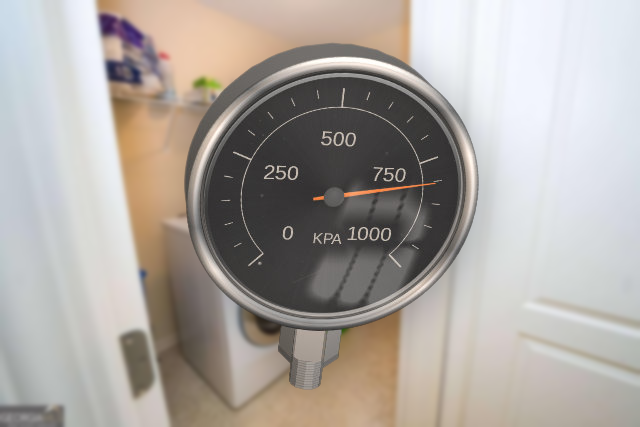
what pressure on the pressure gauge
800 kPa
